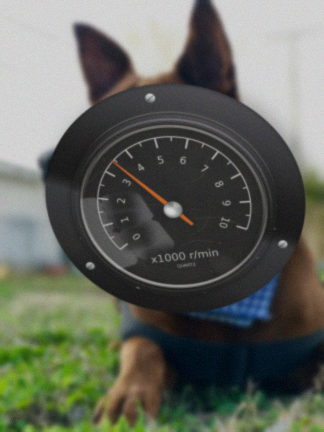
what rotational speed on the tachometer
3500 rpm
